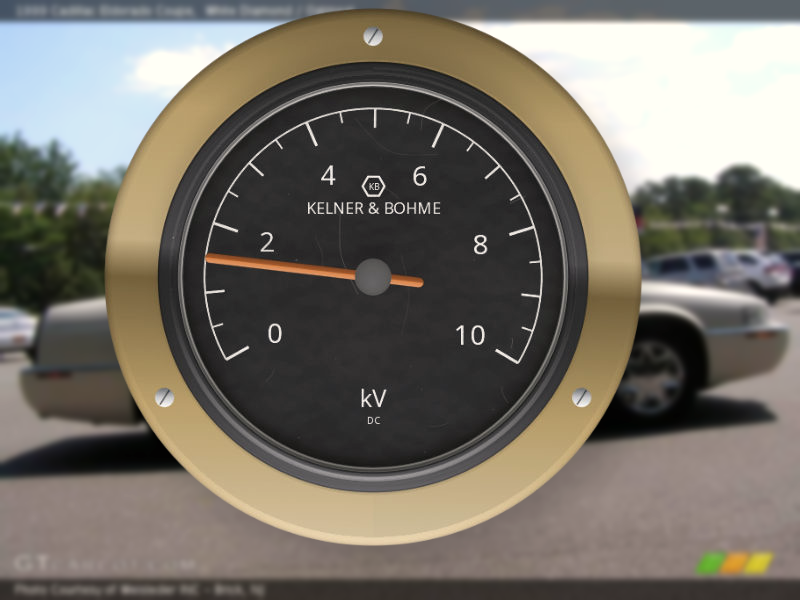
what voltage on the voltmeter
1.5 kV
